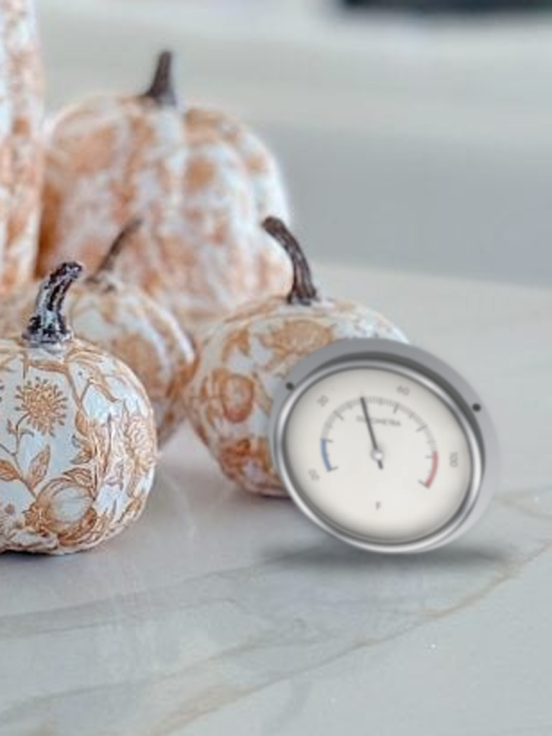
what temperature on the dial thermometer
40 °F
